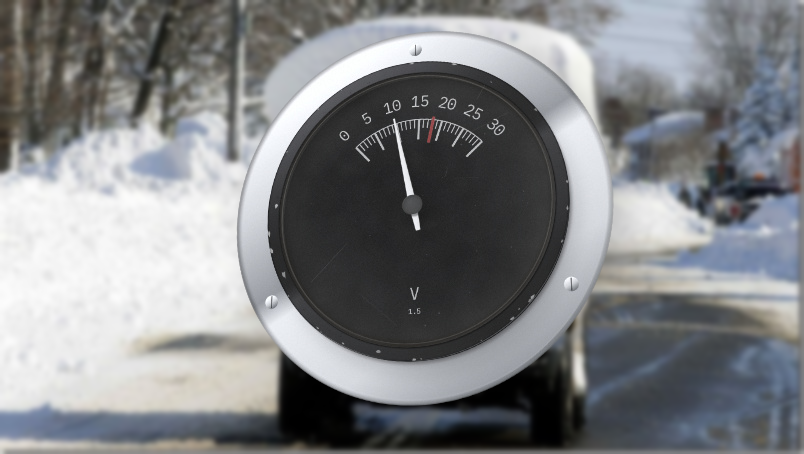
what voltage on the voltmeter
10 V
